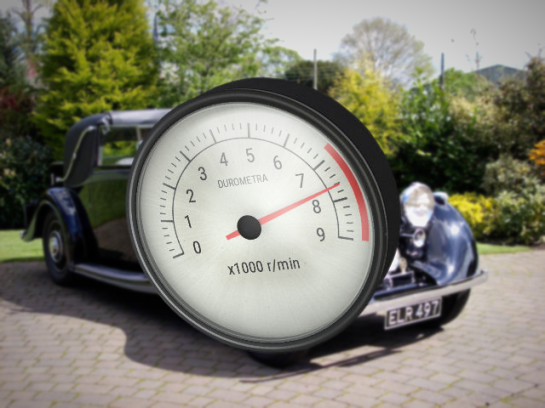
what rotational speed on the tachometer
7600 rpm
